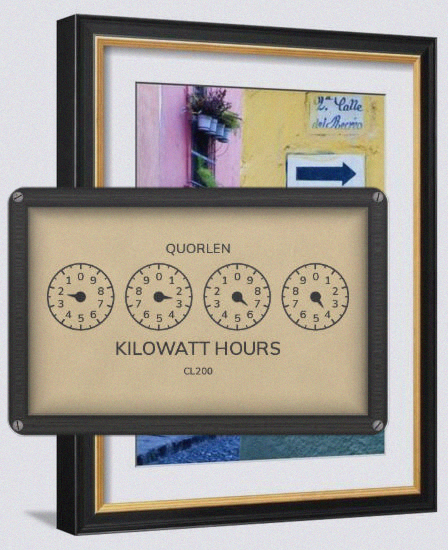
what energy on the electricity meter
2264 kWh
